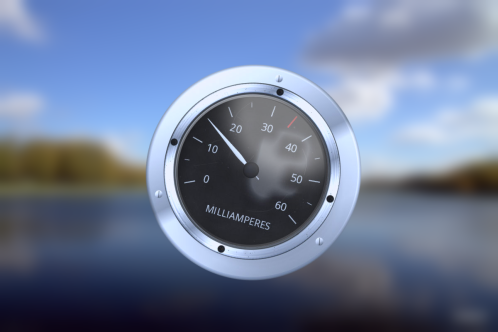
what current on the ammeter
15 mA
